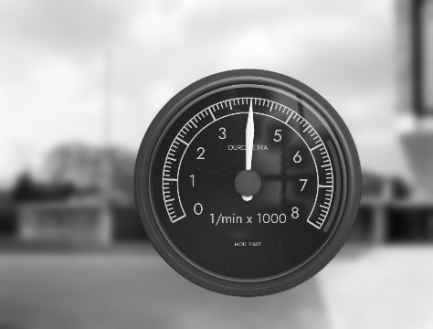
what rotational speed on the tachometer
4000 rpm
